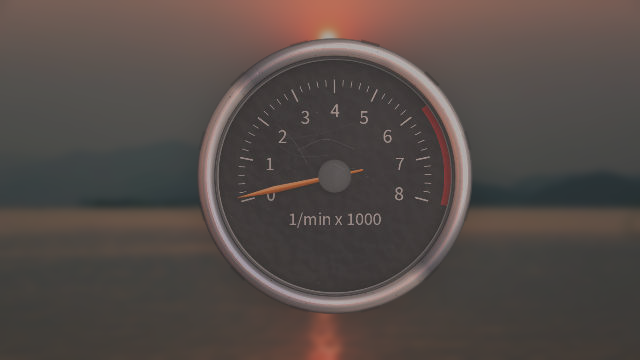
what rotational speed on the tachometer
100 rpm
